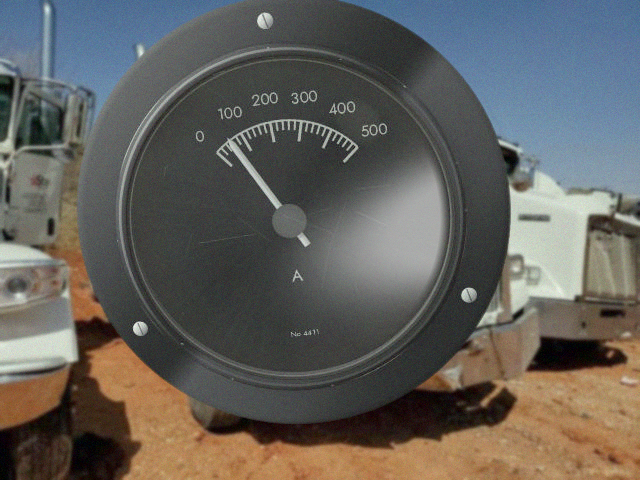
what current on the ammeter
60 A
